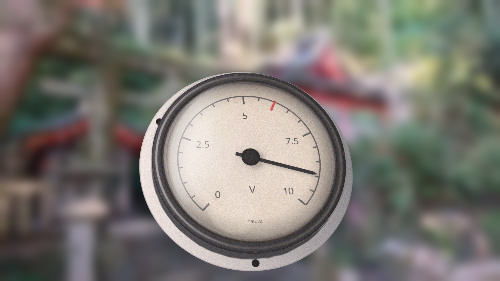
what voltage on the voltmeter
9 V
